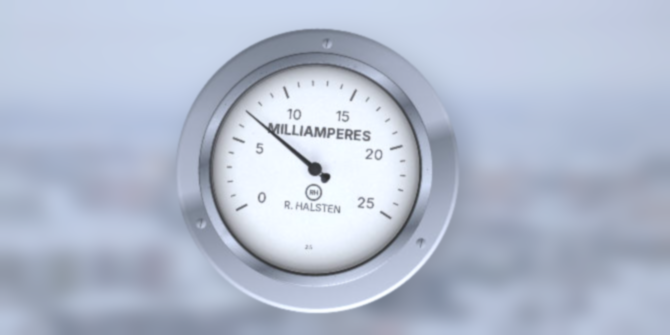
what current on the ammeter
7 mA
